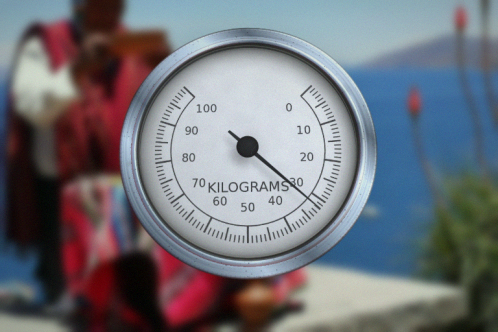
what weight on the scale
32 kg
